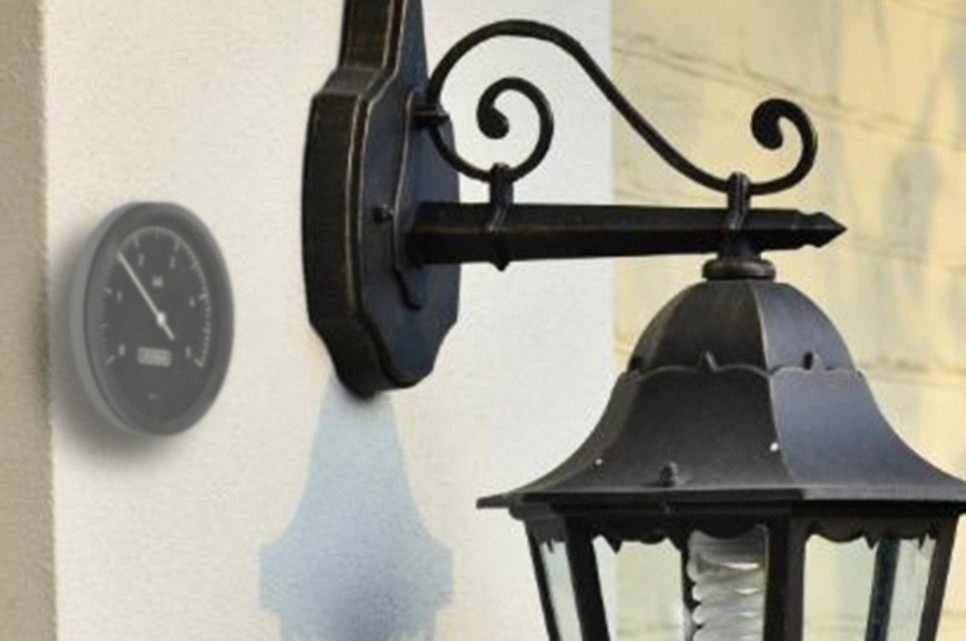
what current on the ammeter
1.5 kA
